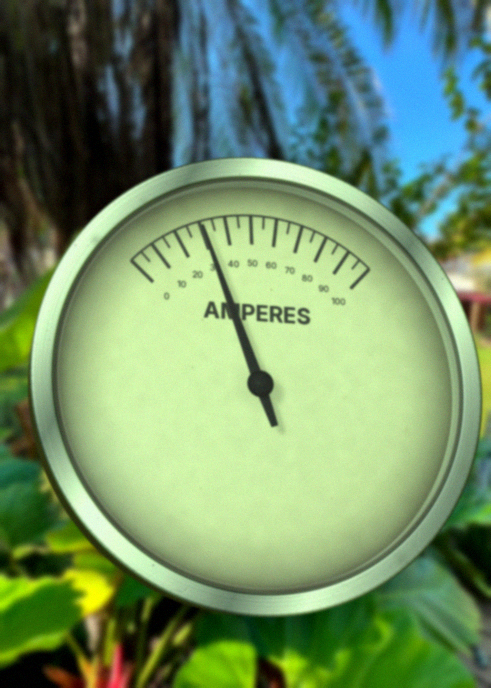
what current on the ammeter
30 A
